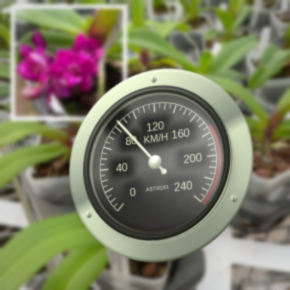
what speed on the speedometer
85 km/h
